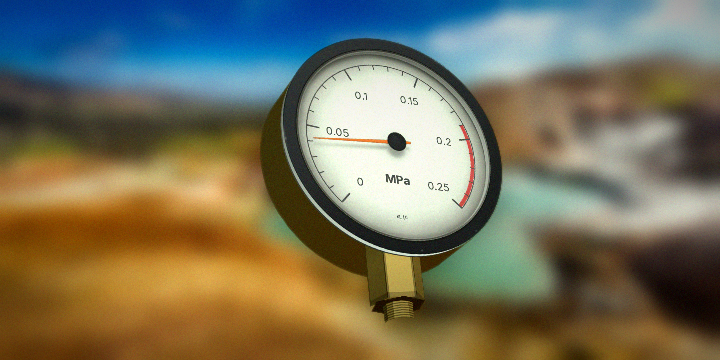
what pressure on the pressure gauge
0.04 MPa
